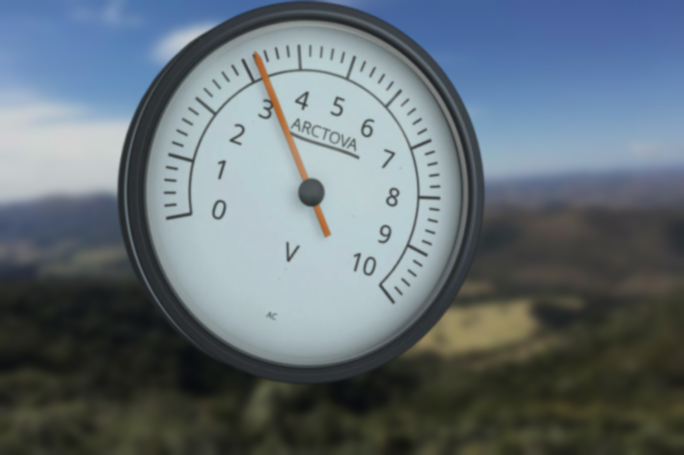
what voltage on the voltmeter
3.2 V
